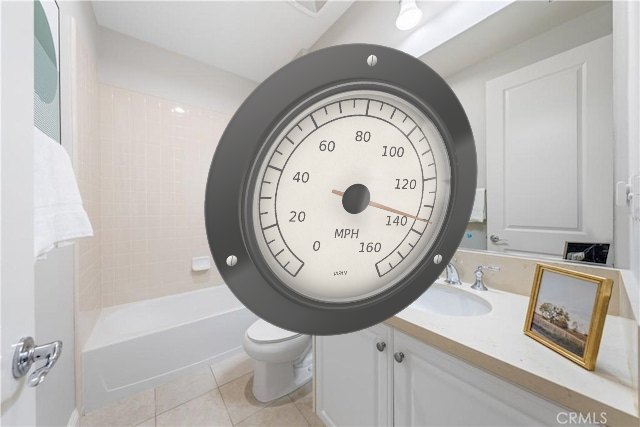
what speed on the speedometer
135 mph
